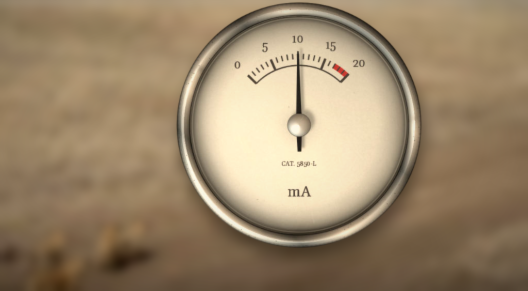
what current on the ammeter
10 mA
